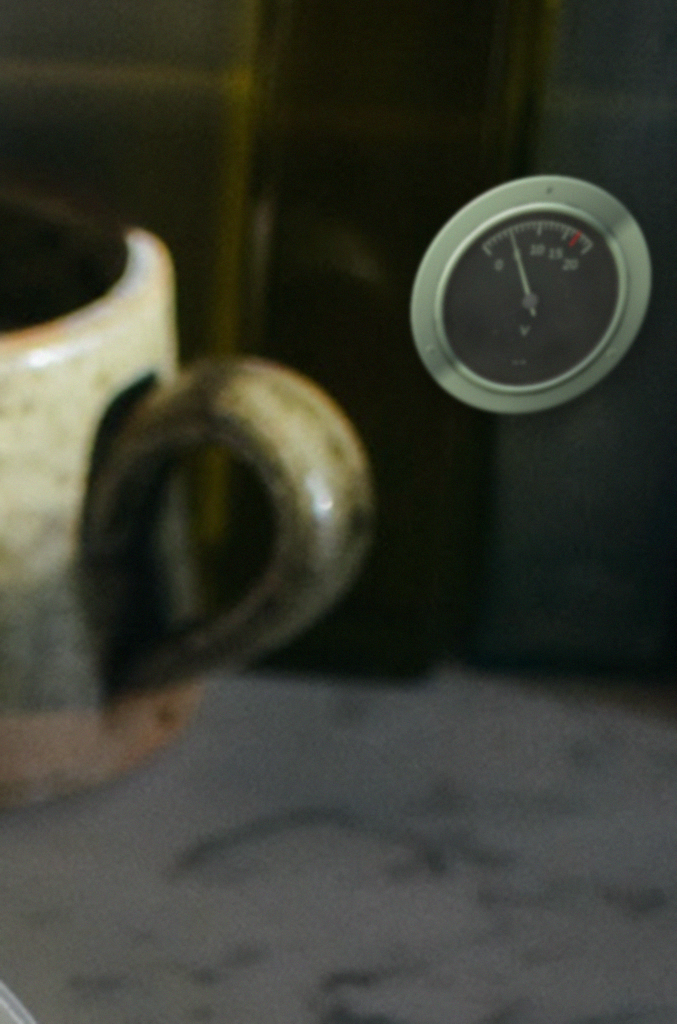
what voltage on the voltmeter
5 V
